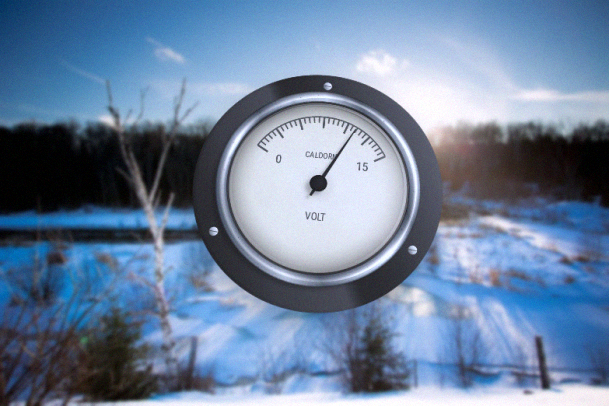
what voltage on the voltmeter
11 V
